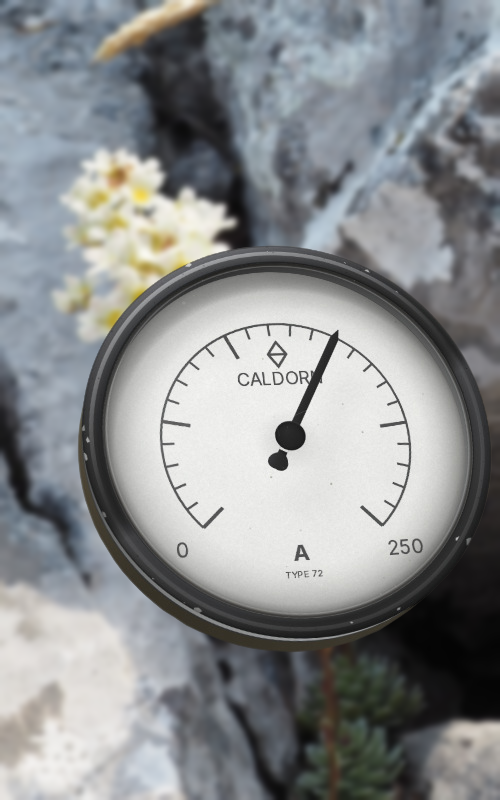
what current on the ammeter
150 A
